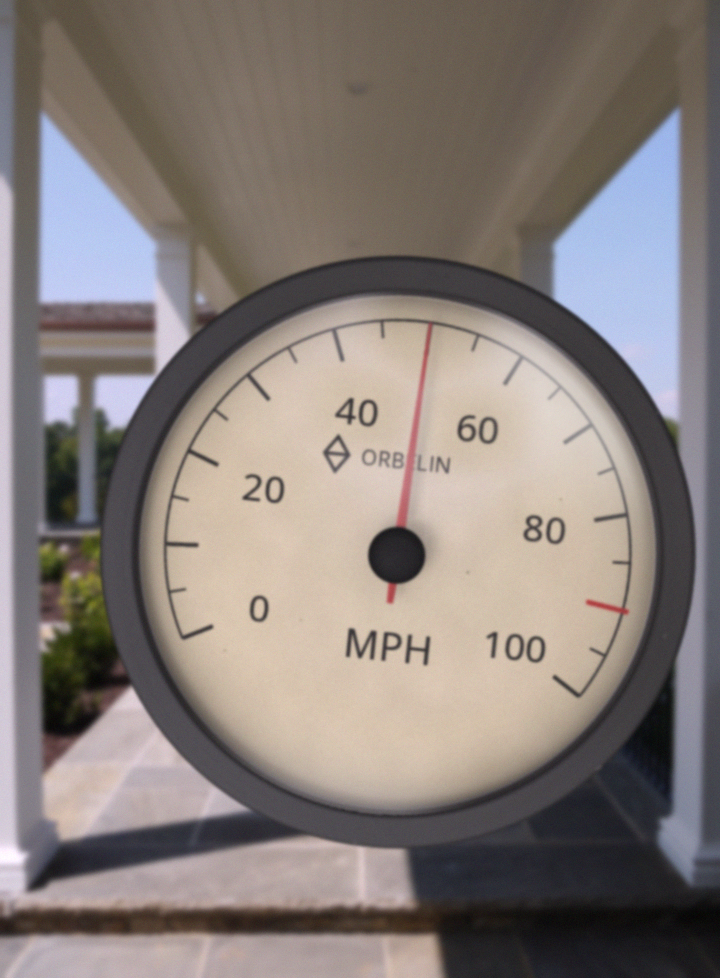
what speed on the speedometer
50 mph
